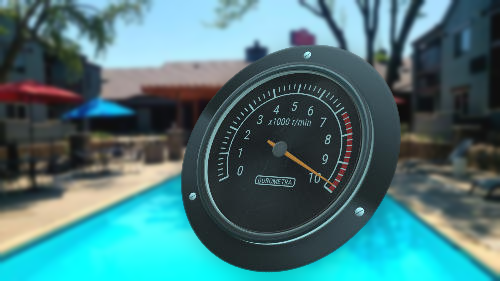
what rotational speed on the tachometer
9800 rpm
